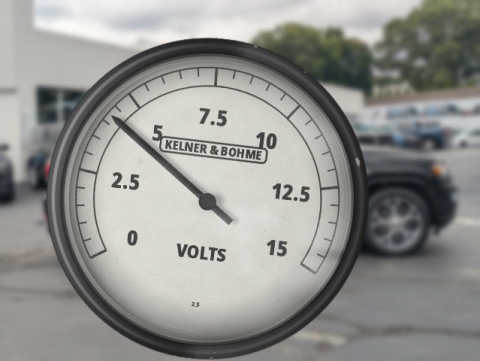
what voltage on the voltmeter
4.25 V
